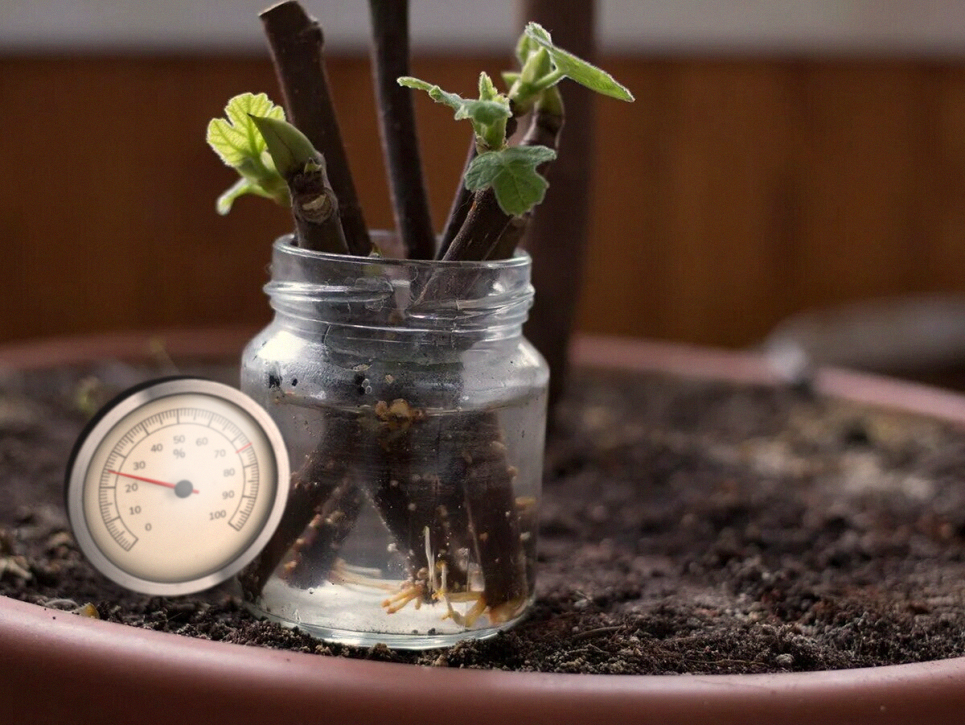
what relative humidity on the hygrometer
25 %
